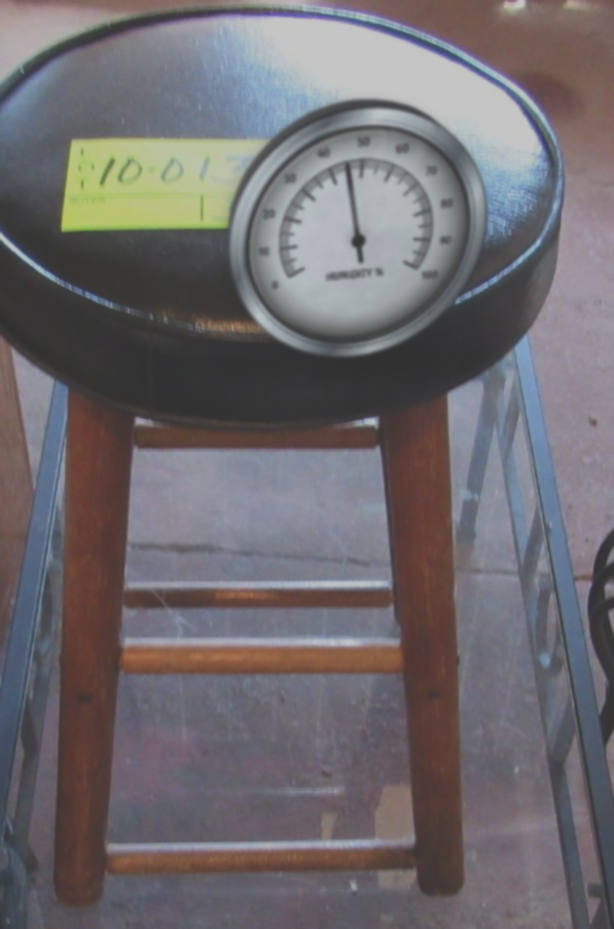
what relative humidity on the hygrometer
45 %
